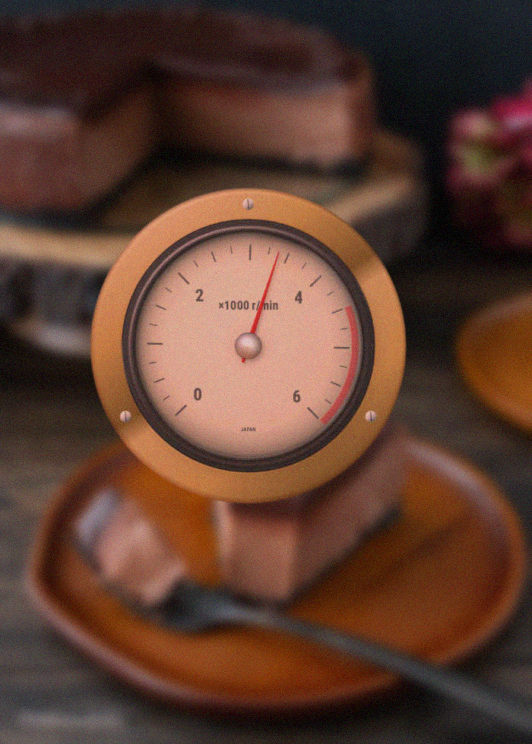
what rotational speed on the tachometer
3375 rpm
